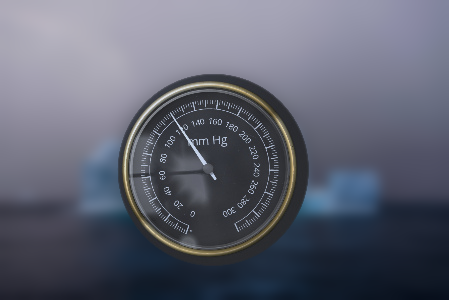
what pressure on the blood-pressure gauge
120 mmHg
